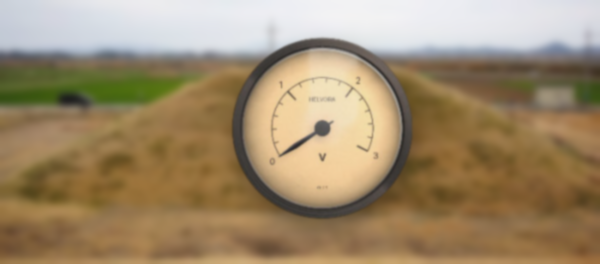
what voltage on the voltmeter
0 V
